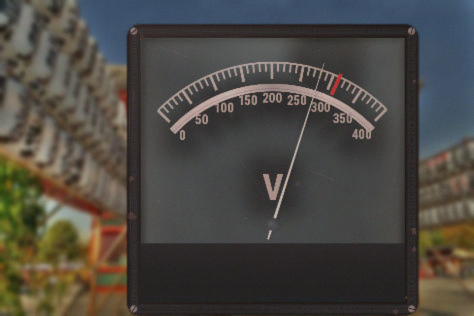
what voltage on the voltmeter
280 V
